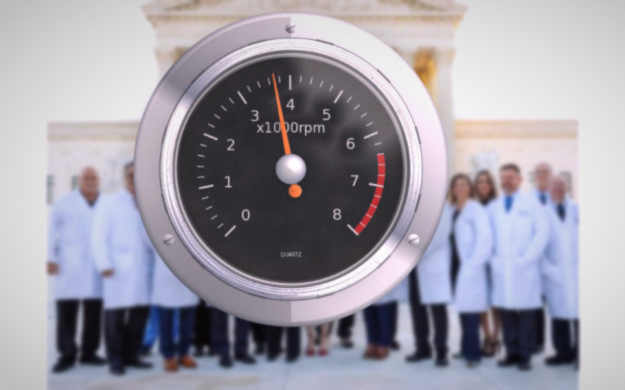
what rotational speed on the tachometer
3700 rpm
